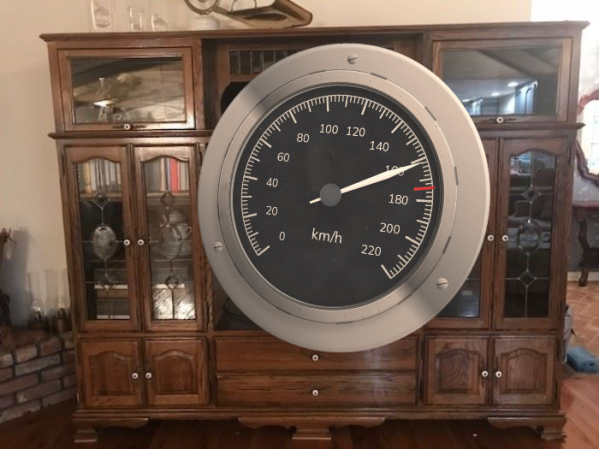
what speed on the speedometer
162 km/h
